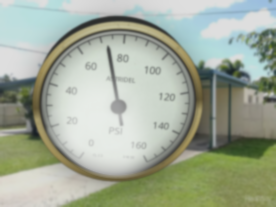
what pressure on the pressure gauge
72.5 psi
